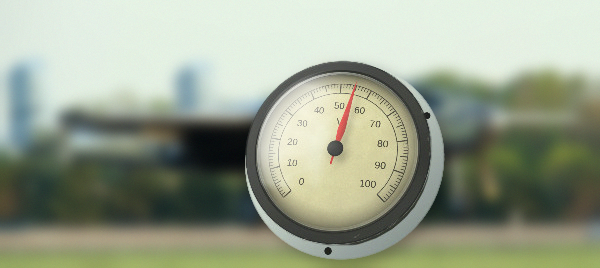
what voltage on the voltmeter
55 V
